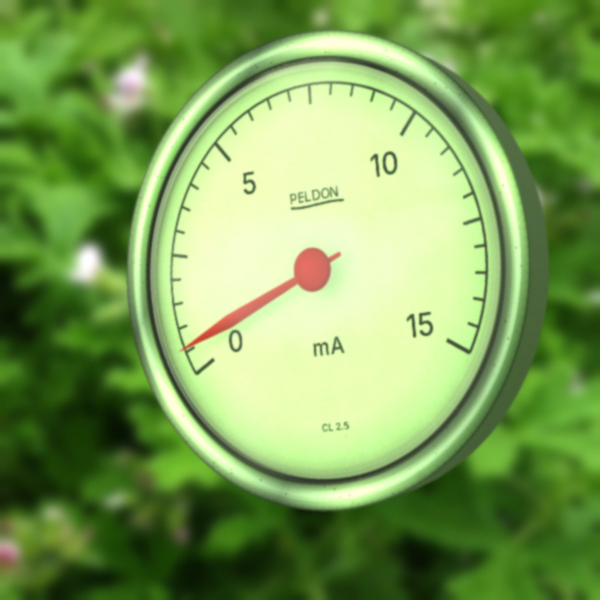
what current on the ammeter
0.5 mA
